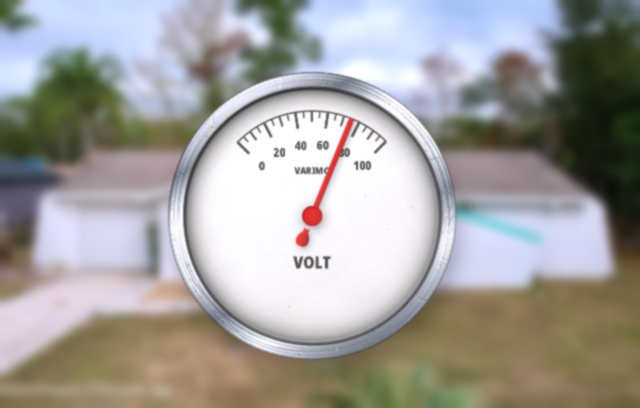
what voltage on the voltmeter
75 V
